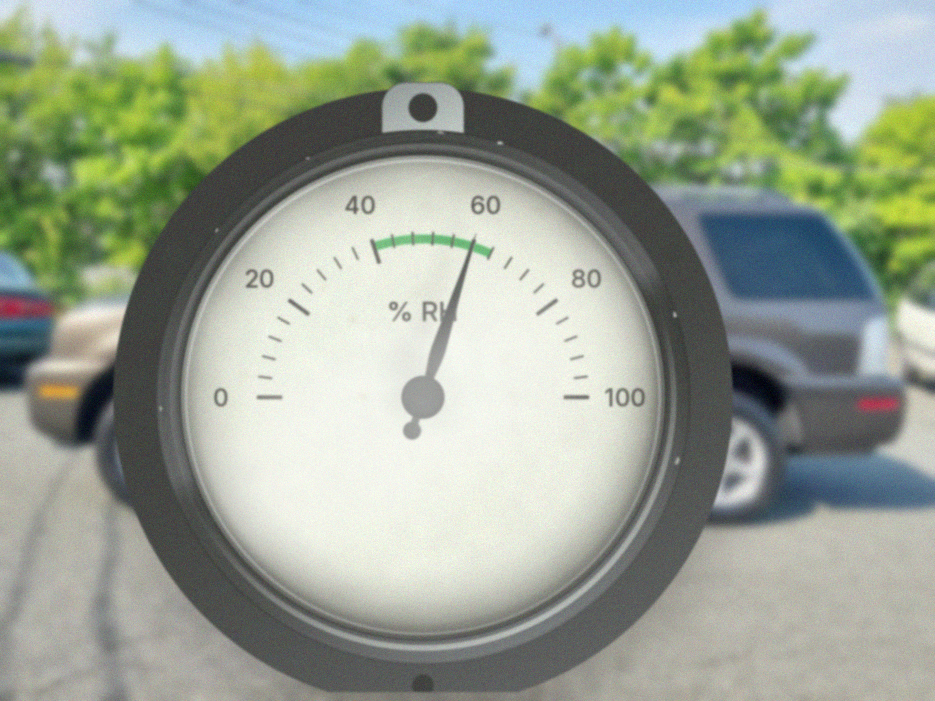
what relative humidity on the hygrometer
60 %
